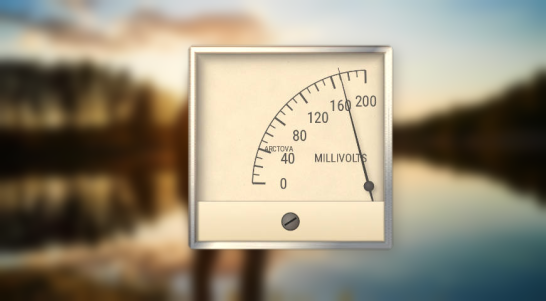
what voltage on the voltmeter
170 mV
